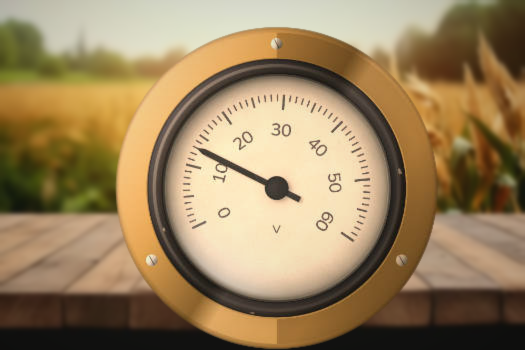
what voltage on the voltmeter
13 V
